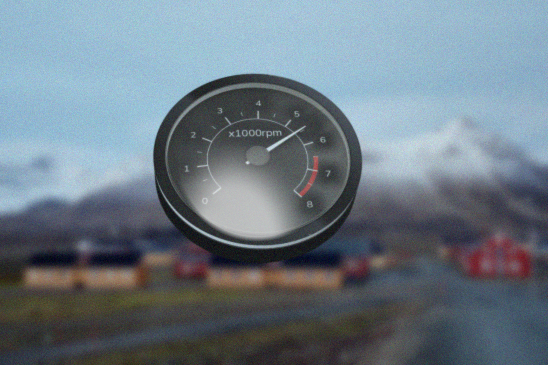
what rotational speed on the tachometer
5500 rpm
